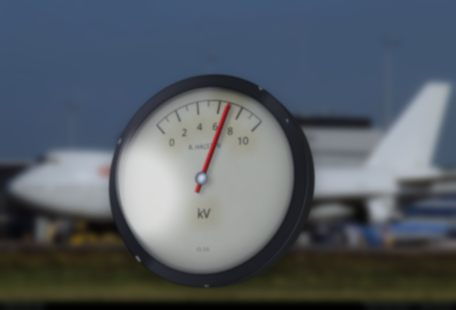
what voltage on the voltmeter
7 kV
